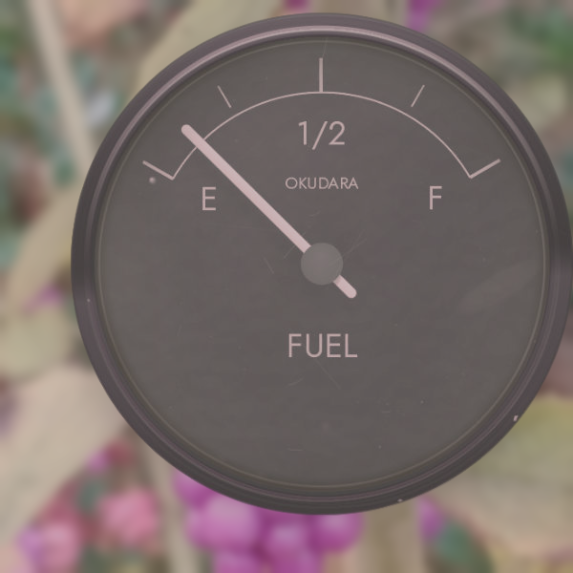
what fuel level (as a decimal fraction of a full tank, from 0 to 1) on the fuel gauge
0.125
